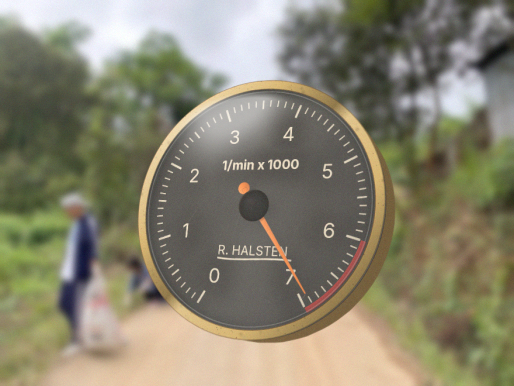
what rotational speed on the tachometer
6900 rpm
